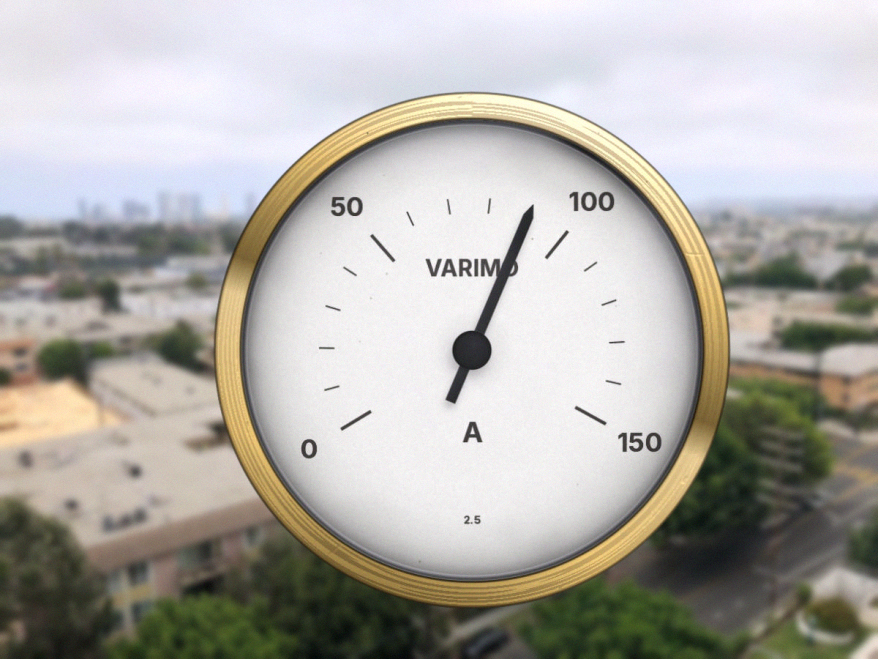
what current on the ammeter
90 A
